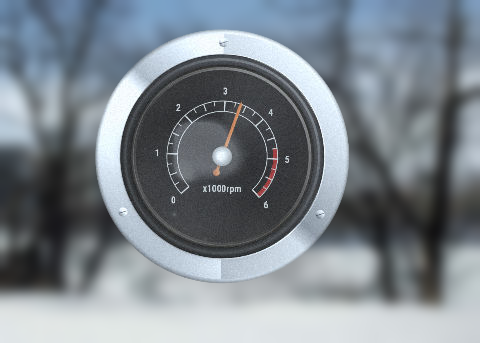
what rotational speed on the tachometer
3375 rpm
